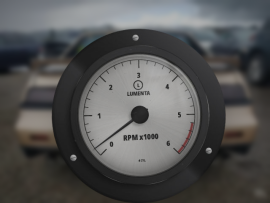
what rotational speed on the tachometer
200 rpm
